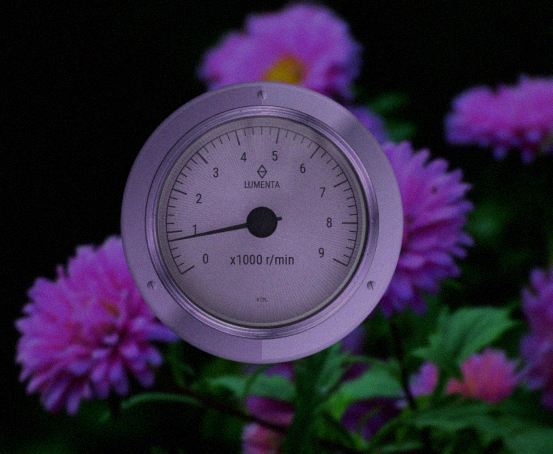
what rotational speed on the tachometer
800 rpm
